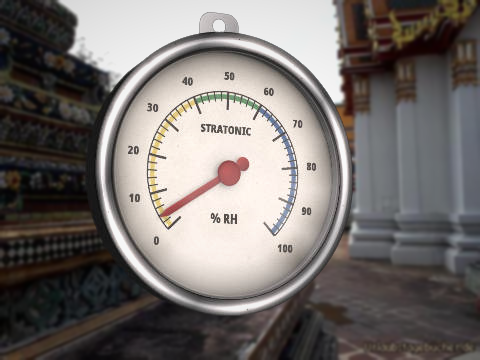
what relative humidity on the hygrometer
4 %
